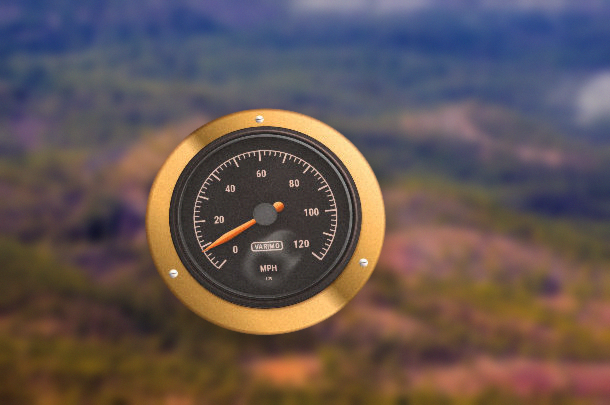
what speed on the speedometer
8 mph
